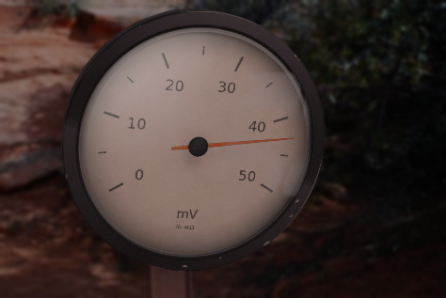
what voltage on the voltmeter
42.5 mV
